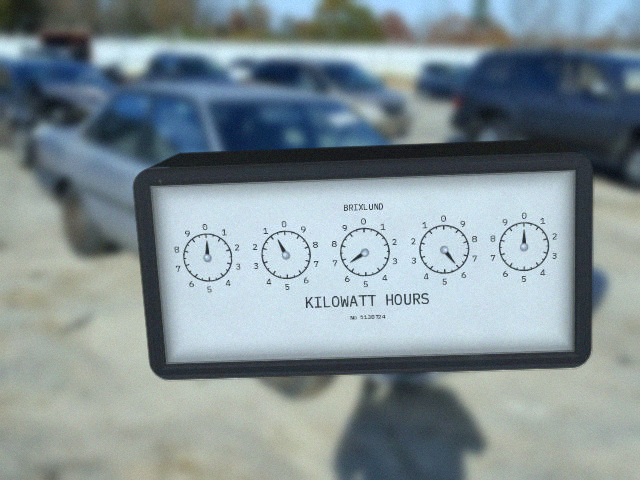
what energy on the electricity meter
660 kWh
